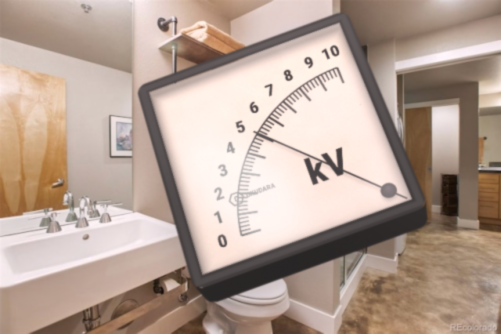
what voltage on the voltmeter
5 kV
